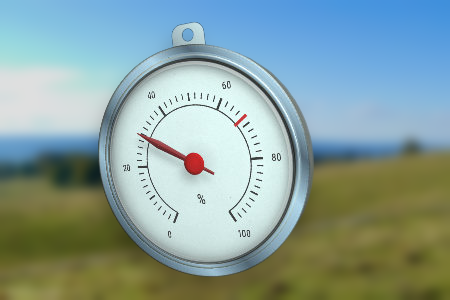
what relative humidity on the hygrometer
30 %
